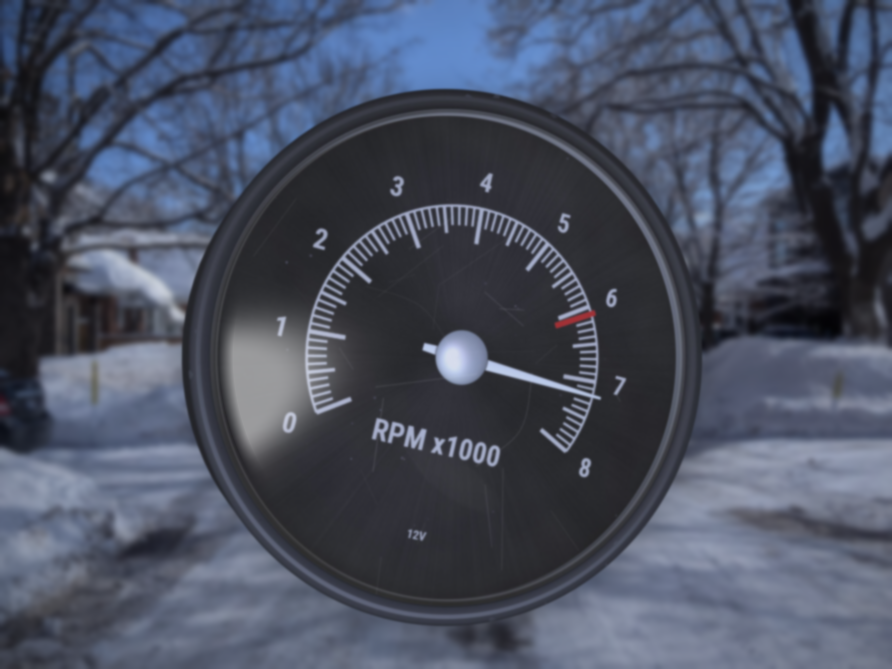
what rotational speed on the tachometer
7200 rpm
